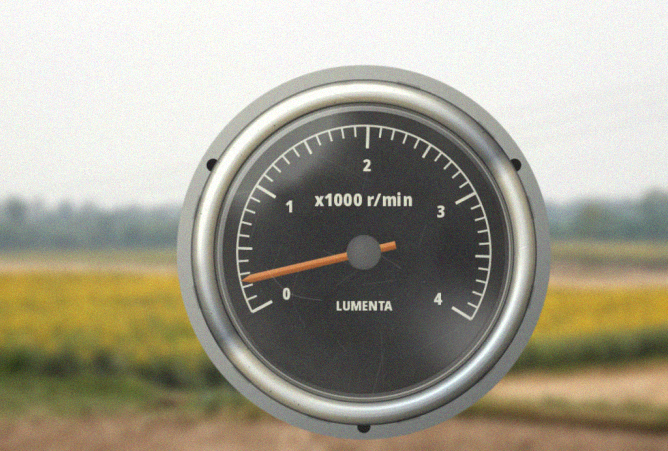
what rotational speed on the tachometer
250 rpm
